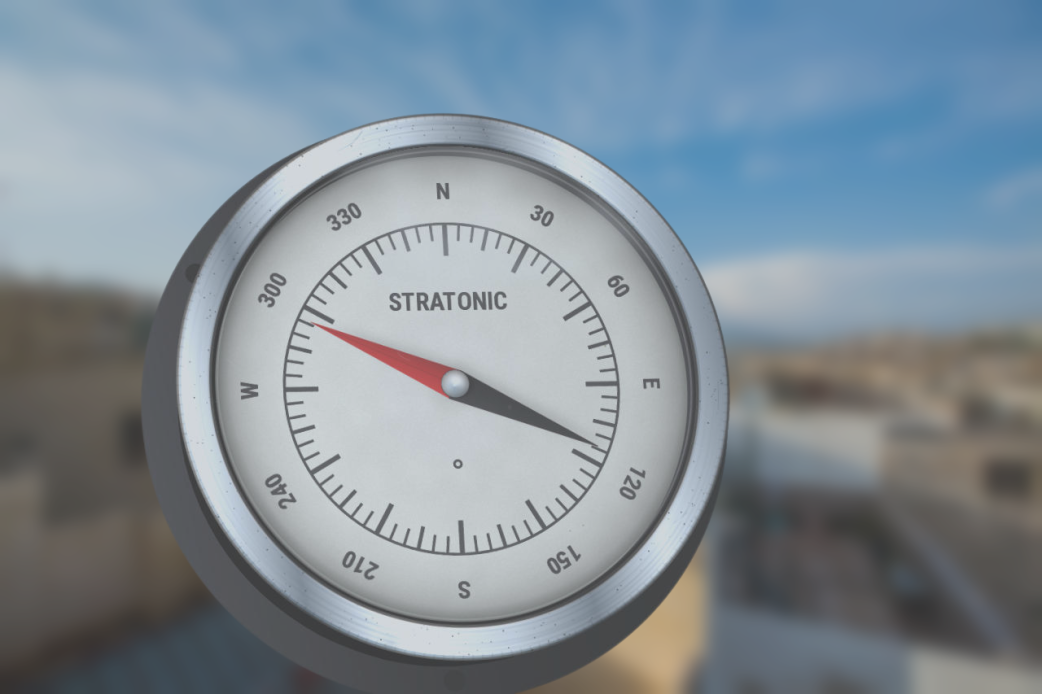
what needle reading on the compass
295 °
